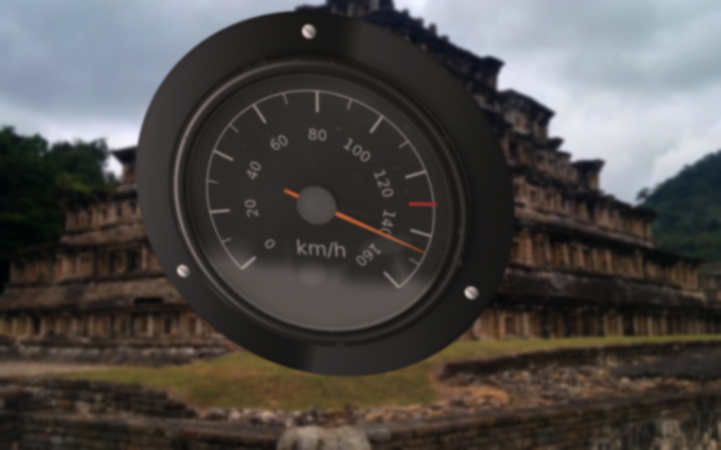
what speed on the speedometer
145 km/h
